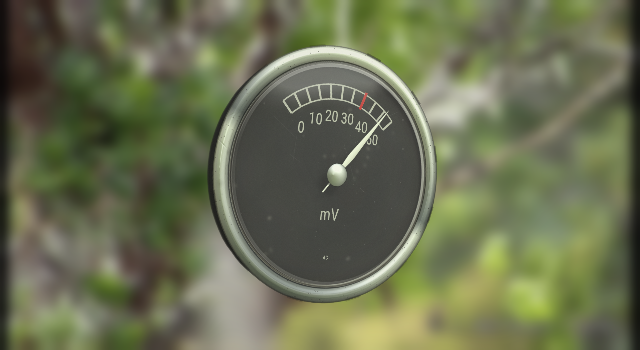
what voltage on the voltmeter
45 mV
